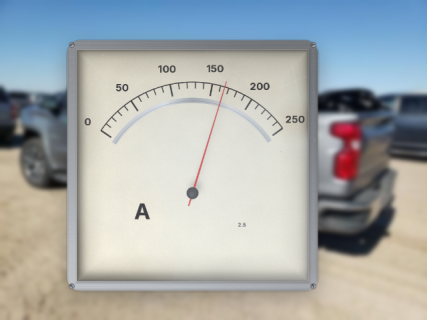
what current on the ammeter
165 A
